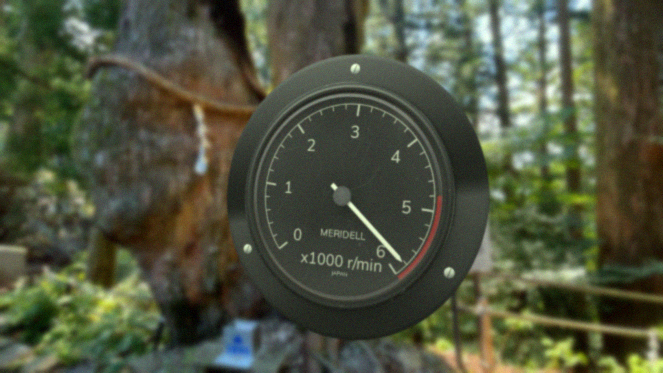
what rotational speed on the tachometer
5800 rpm
